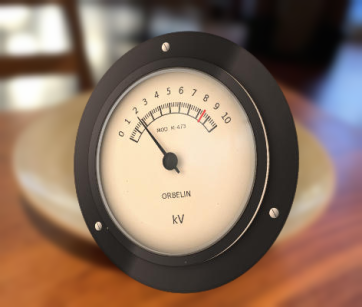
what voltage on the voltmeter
2 kV
